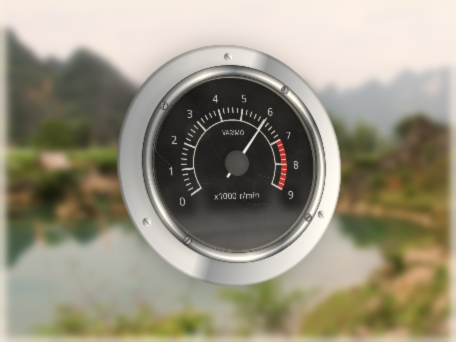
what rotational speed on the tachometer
6000 rpm
